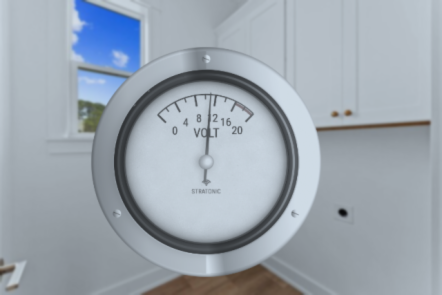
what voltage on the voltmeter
11 V
